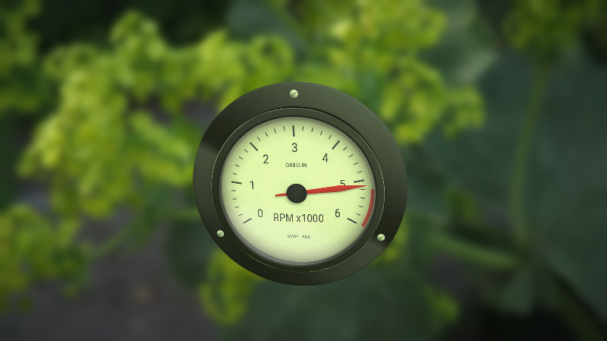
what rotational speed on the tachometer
5100 rpm
